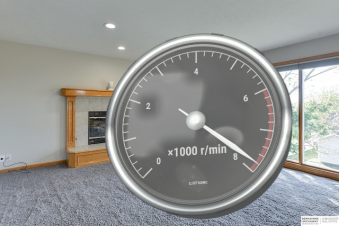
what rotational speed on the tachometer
7800 rpm
